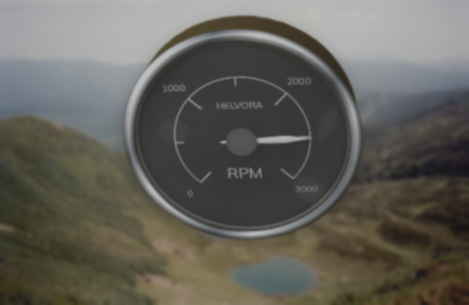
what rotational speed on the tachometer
2500 rpm
